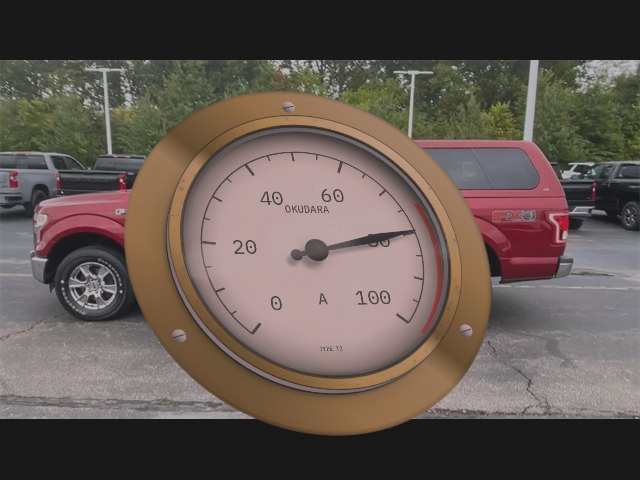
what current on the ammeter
80 A
